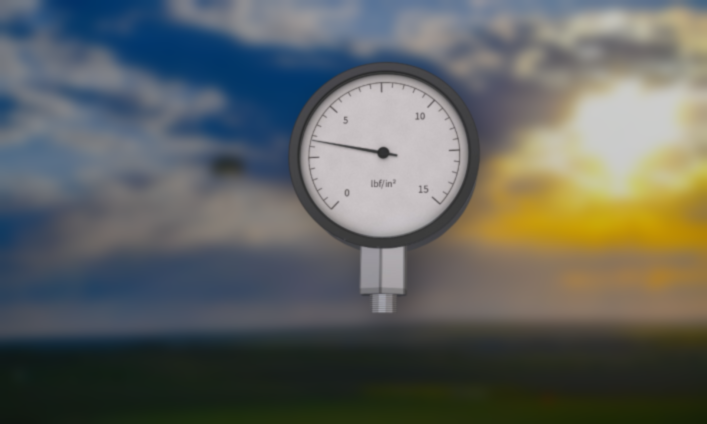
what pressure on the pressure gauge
3.25 psi
